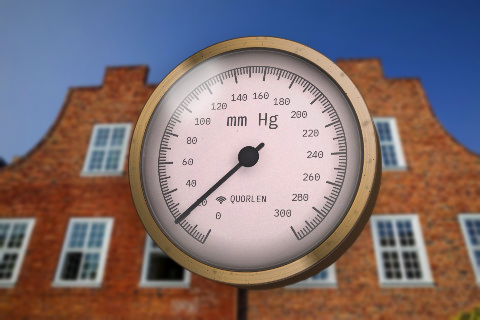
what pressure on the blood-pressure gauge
20 mmHg
